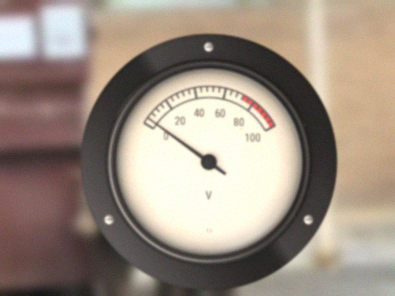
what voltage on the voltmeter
4 V
